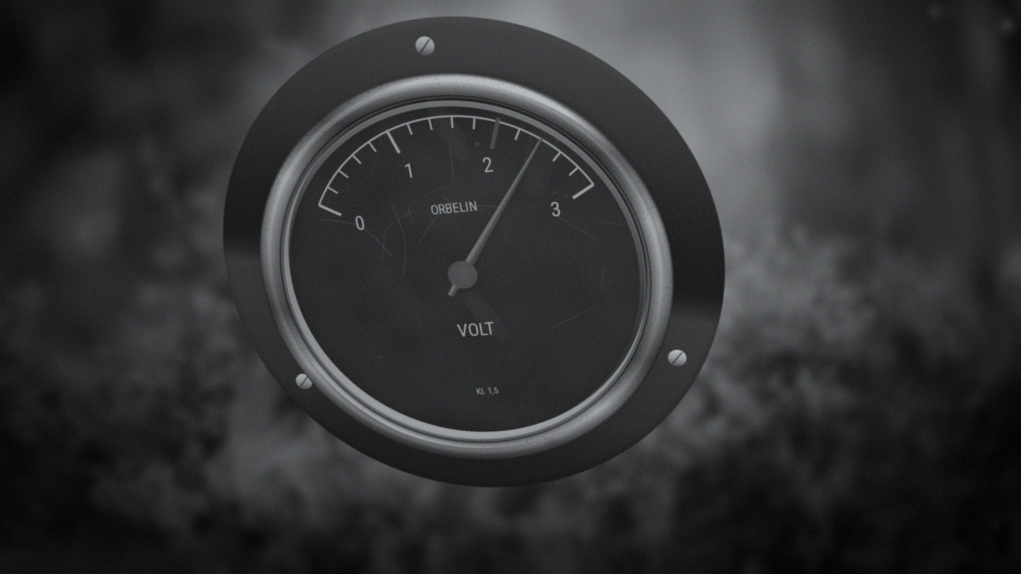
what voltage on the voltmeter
2.4 V
